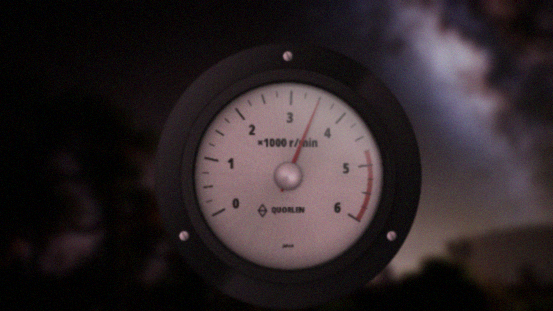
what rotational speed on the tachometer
3500 rpm
